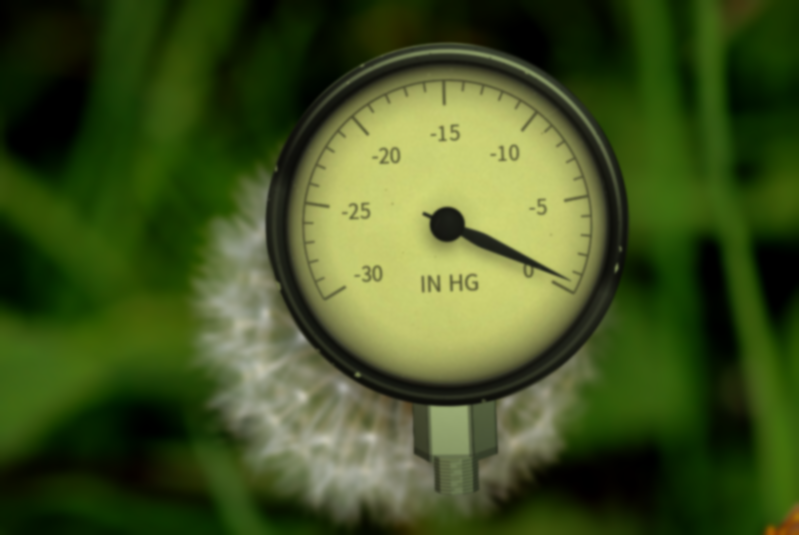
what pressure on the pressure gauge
-0.5 inHg
